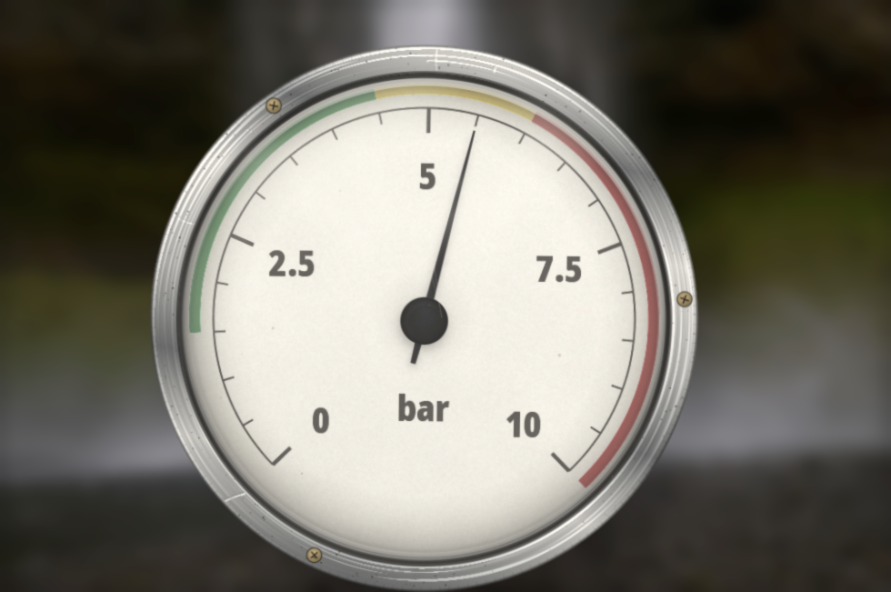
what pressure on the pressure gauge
5.5 bar
